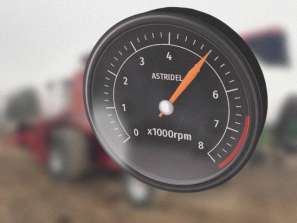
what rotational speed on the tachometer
5000 rpm
